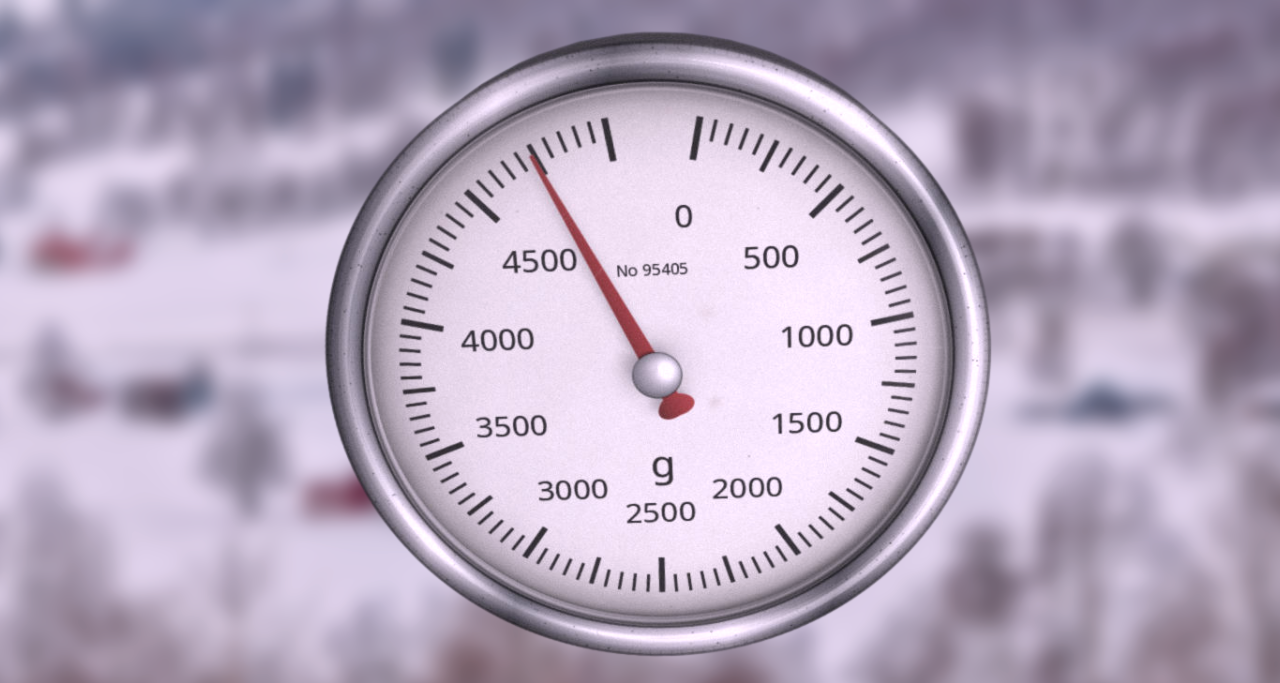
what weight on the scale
4750 g
